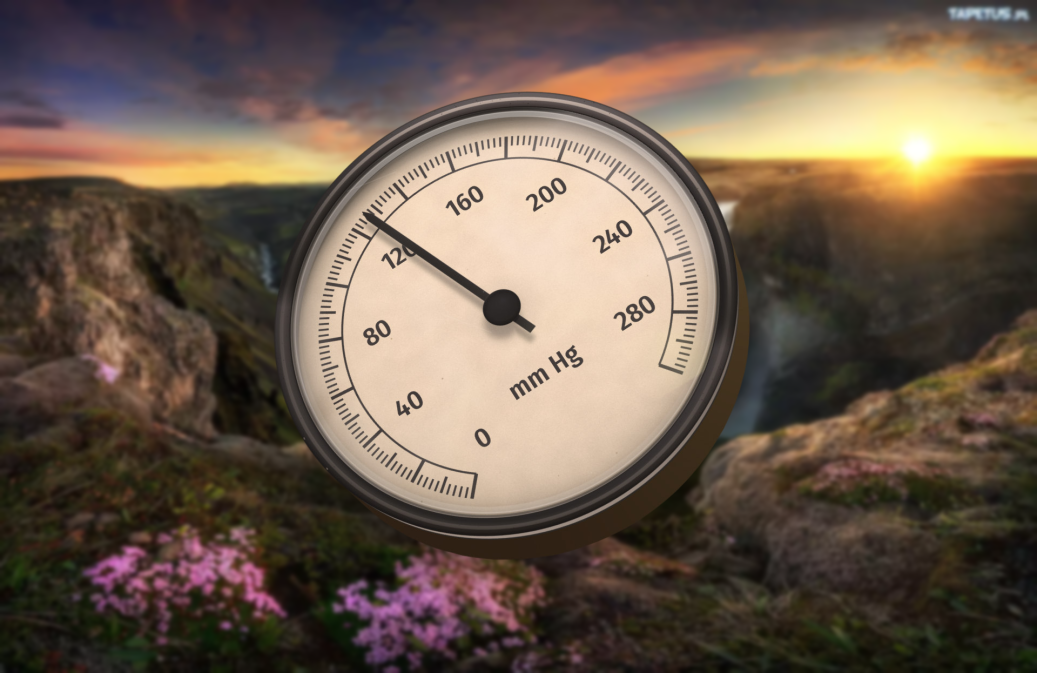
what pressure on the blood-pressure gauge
126 mmHg
